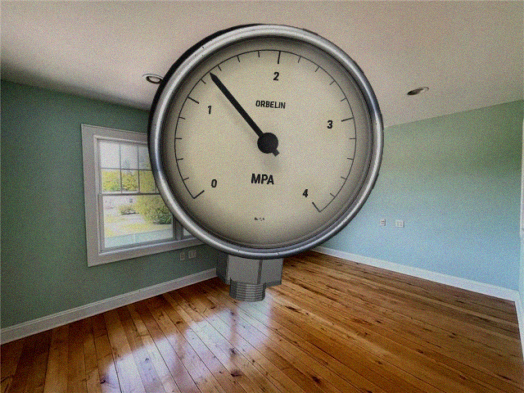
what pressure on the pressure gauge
1.3 MPa
